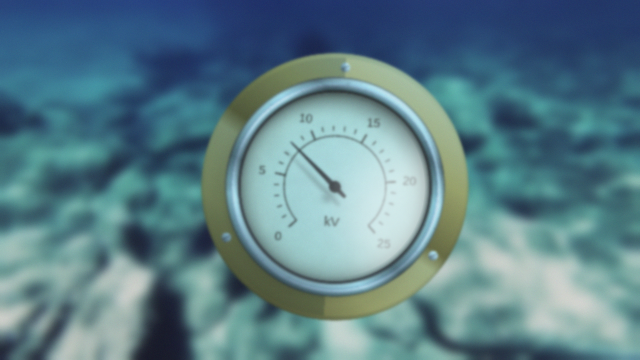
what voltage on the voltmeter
8 kV
